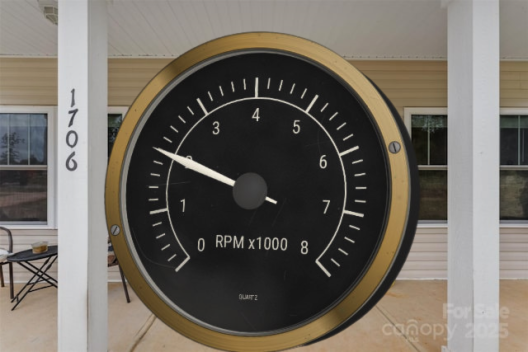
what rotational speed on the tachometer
2000 rpm
